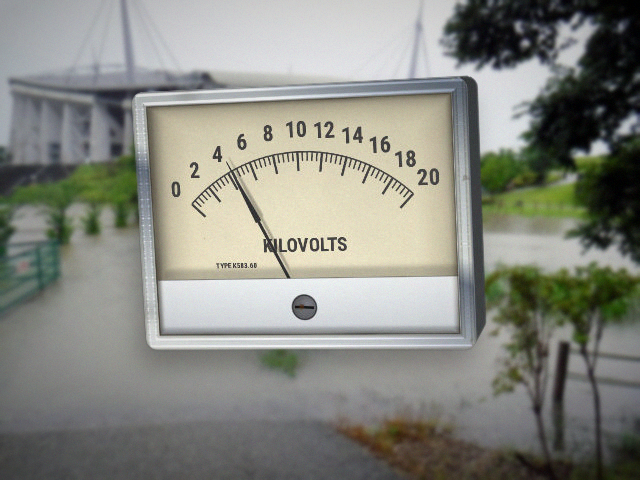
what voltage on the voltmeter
4.4 kV
